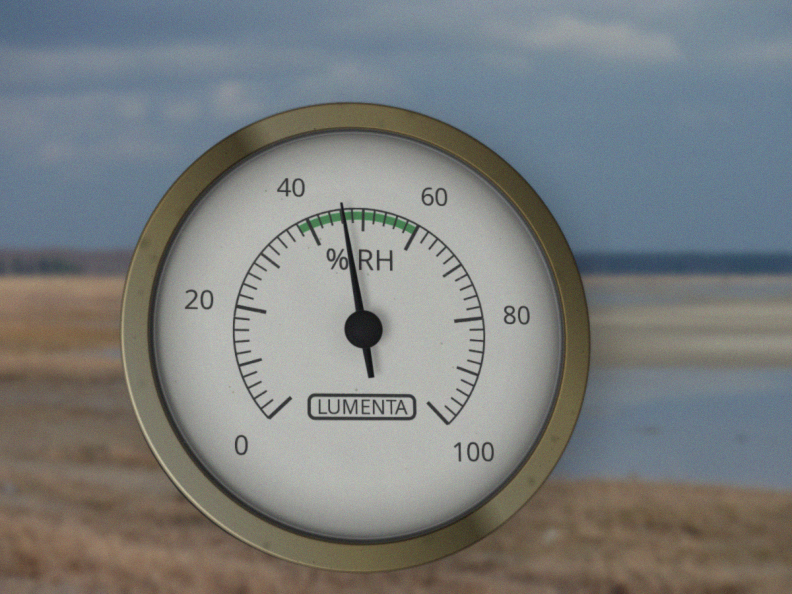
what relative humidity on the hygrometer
46 %
